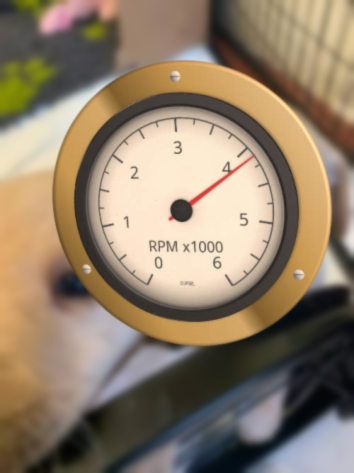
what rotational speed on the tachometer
4125 rpm
